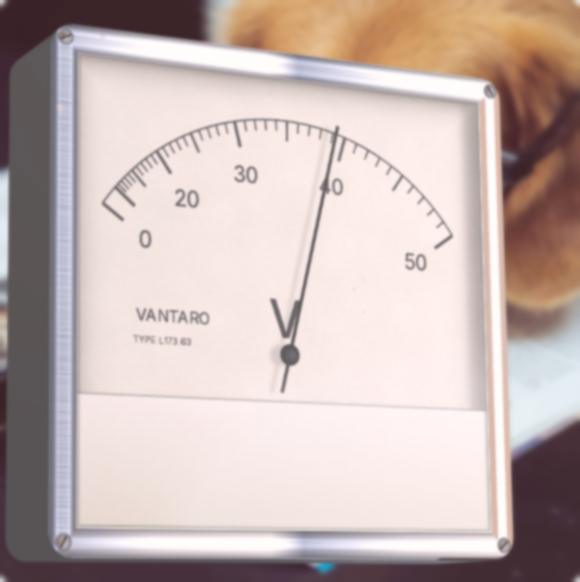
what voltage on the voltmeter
39 V
